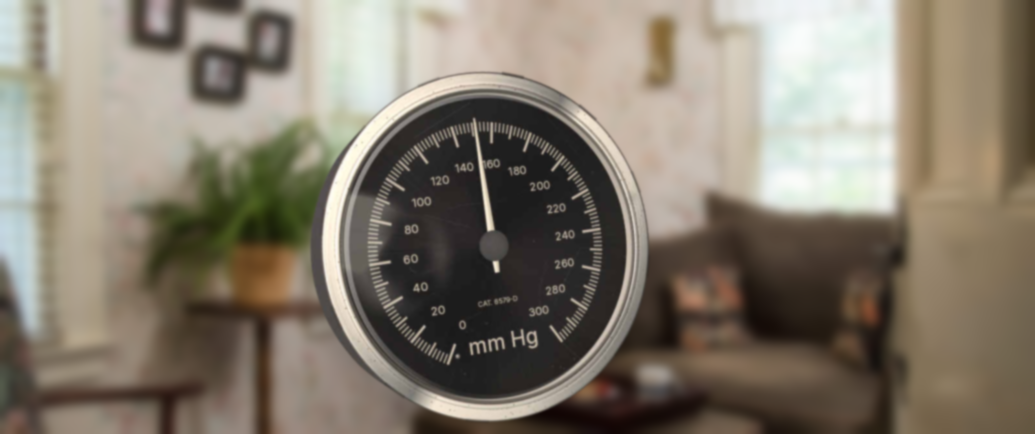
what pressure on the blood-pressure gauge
150 mmHg
